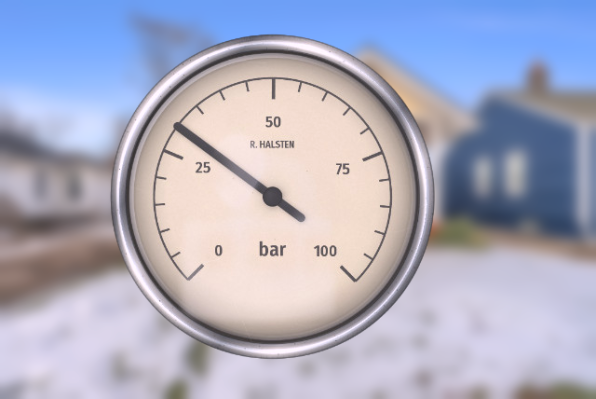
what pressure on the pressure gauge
30 bar
